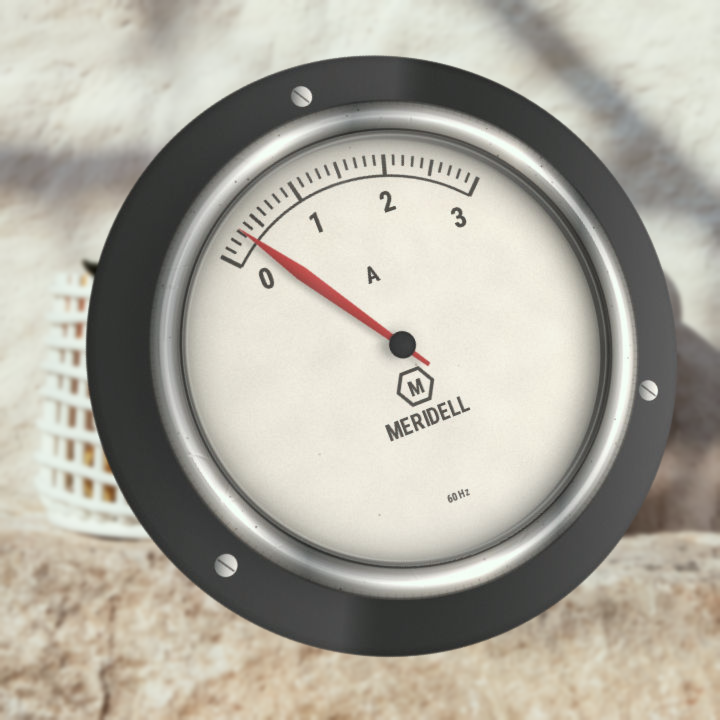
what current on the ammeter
0.3 A
